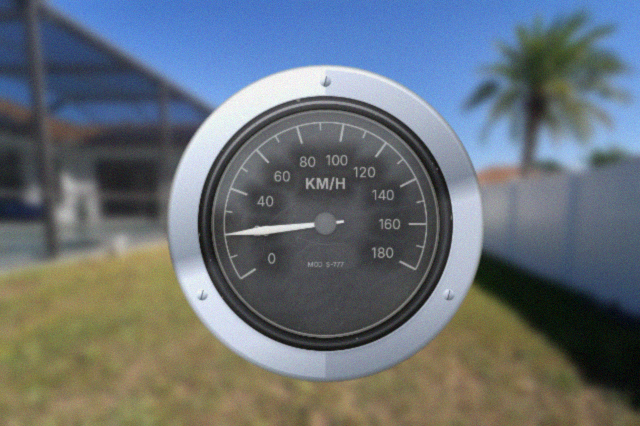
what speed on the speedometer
20 km/h
